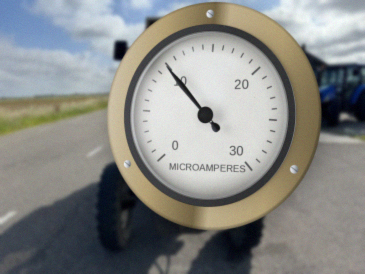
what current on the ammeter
10 µA
